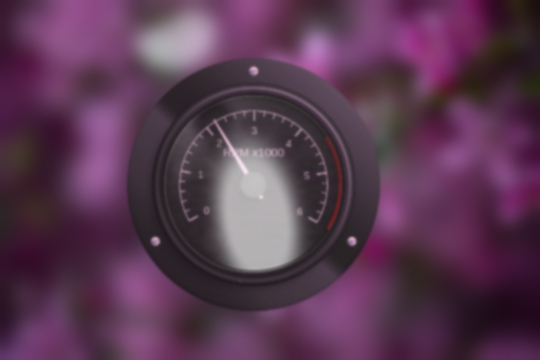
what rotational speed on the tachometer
2200 rpm
